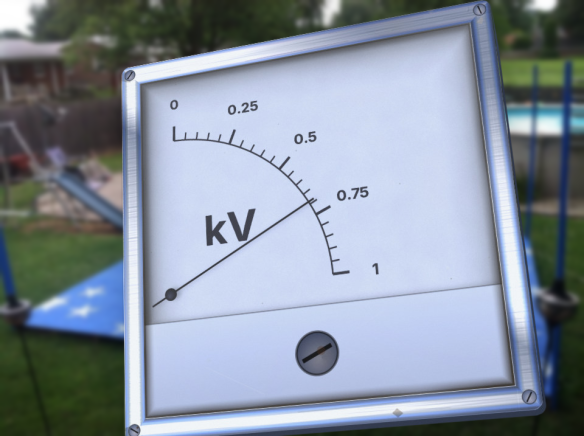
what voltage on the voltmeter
0.7 kV
